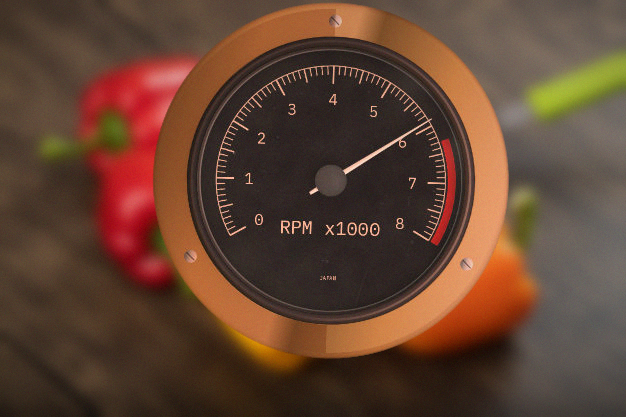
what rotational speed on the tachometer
5900 rpm
